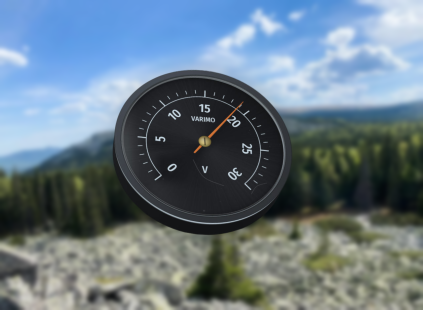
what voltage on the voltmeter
19 V
